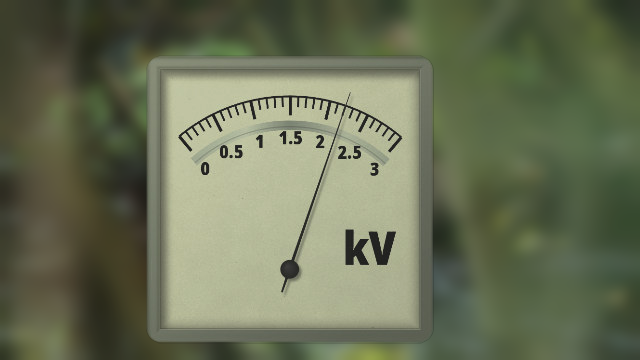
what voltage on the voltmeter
2.2 kV
